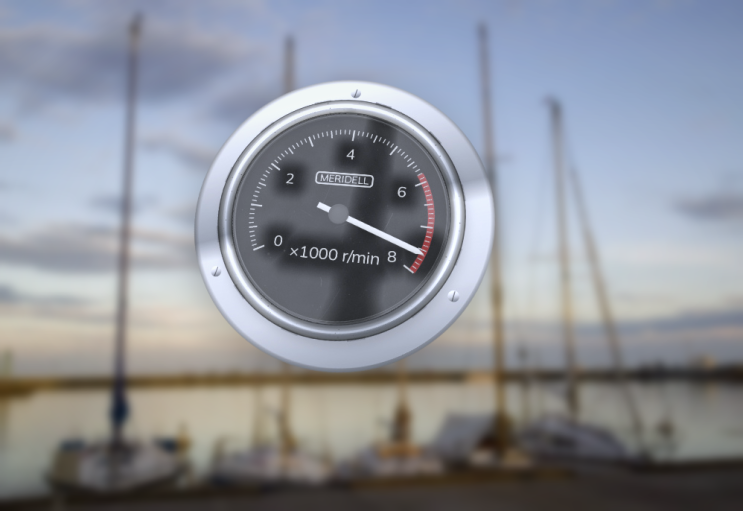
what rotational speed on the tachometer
7600 rpm
